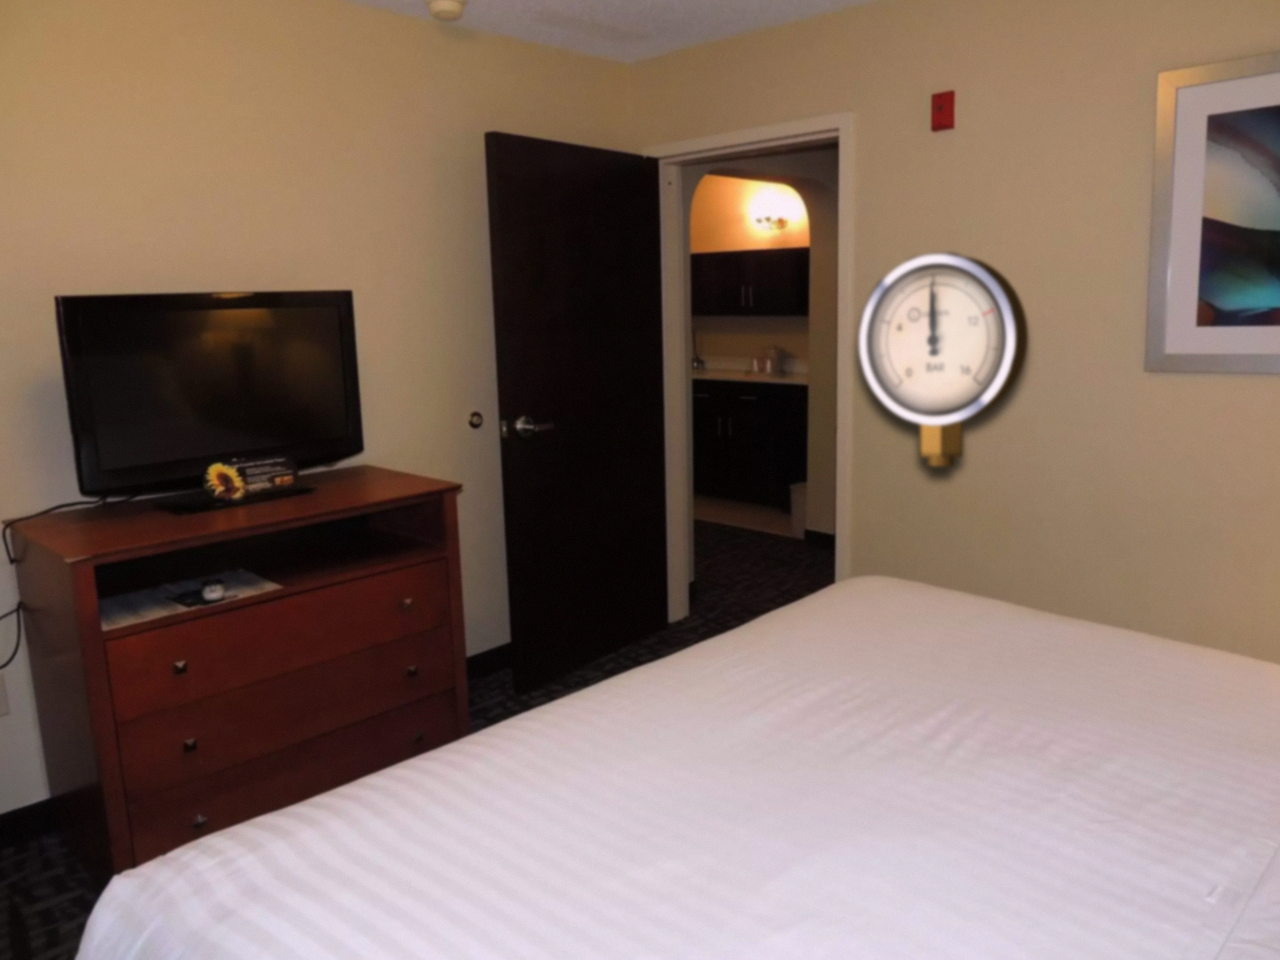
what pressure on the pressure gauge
8 bar
